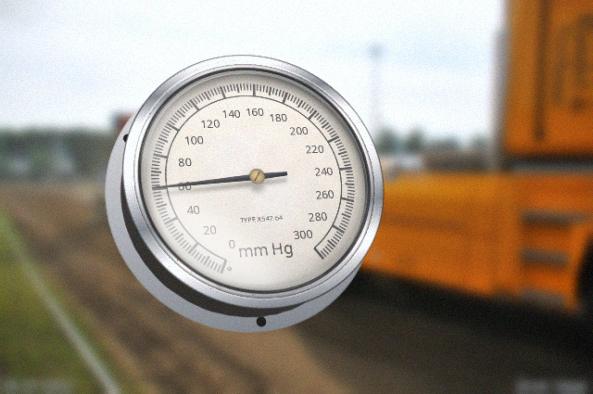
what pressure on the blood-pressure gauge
60 mmHg
